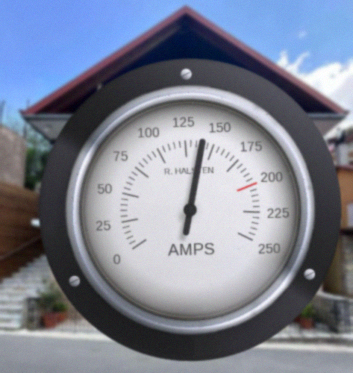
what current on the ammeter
140 A
